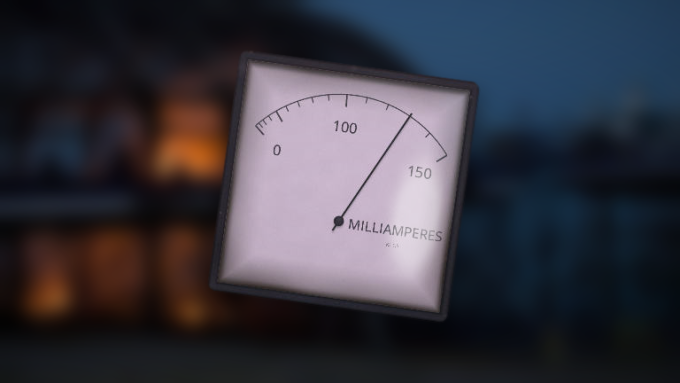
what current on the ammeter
130 mA
